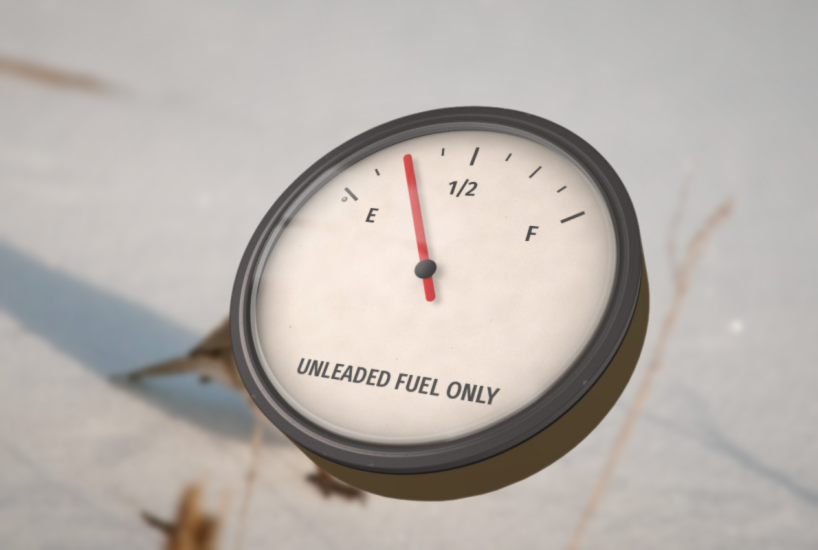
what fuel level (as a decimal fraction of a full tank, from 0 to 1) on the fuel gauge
0.25
